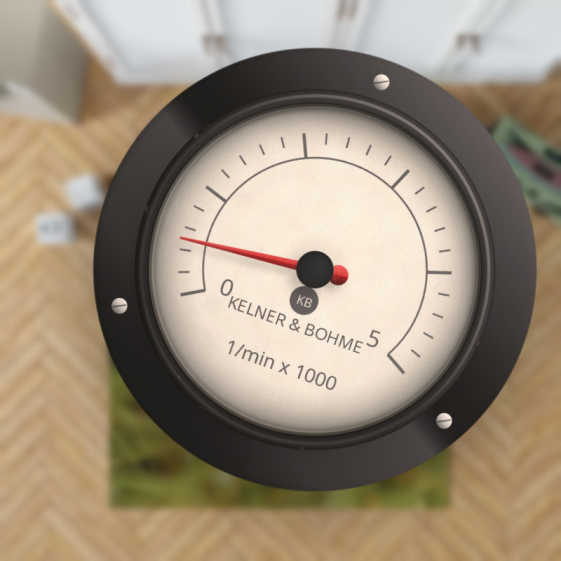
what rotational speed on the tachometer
500 rpm
